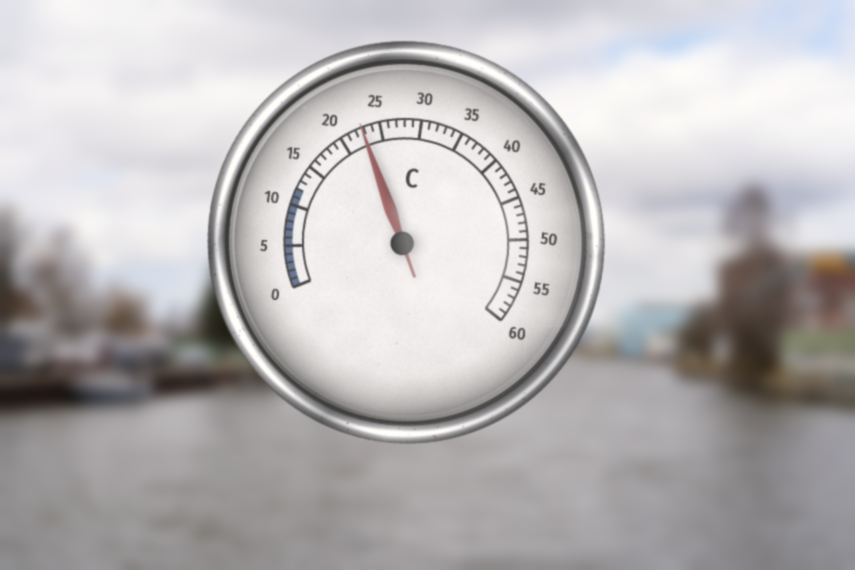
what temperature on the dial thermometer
23 °C
